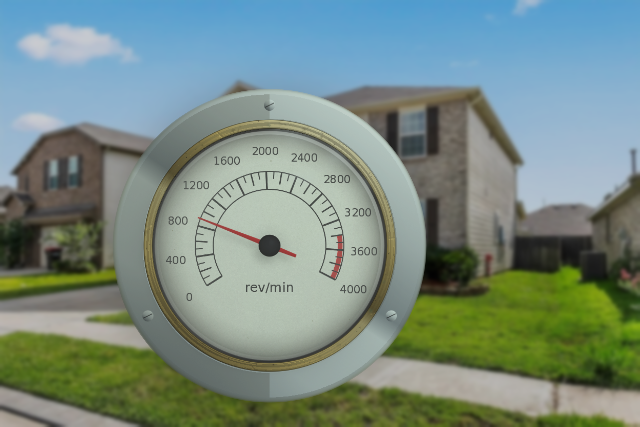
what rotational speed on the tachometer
900 rpm
